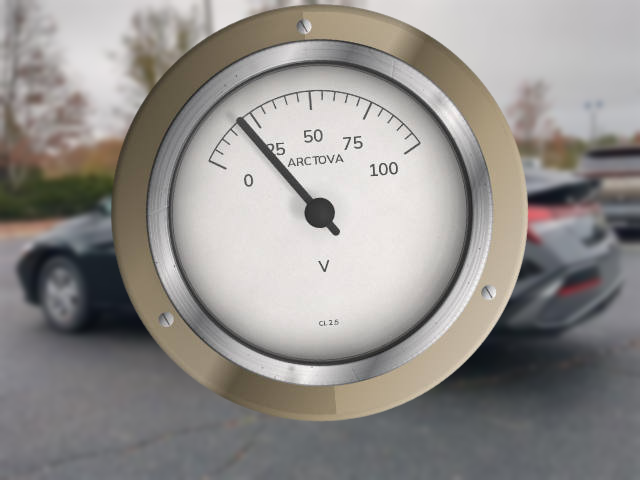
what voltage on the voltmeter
20 V
